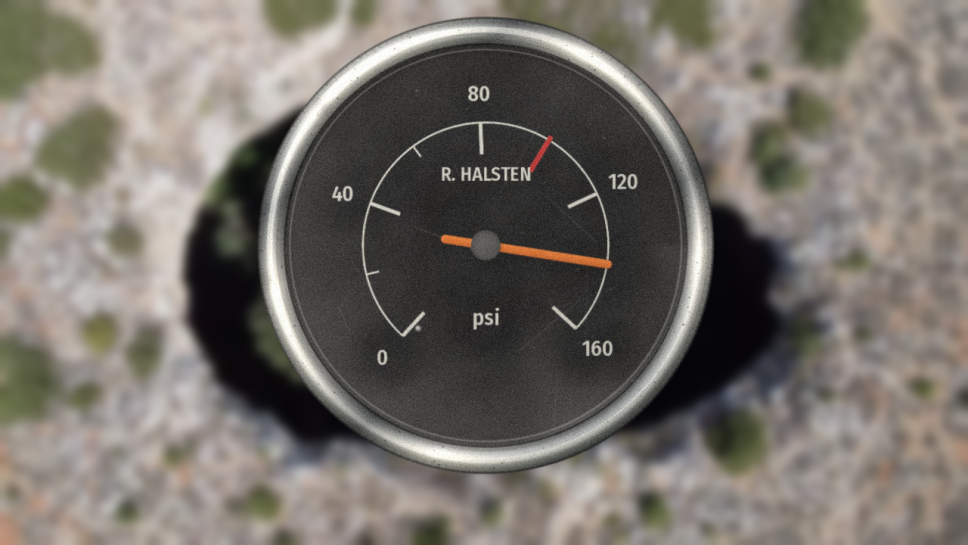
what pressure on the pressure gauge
140 psi
